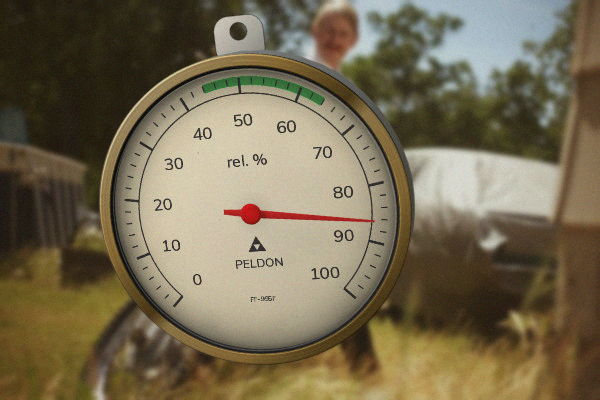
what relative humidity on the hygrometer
86 %
